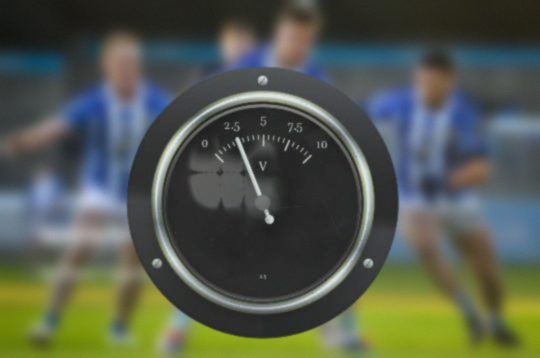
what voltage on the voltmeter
2.5 V
